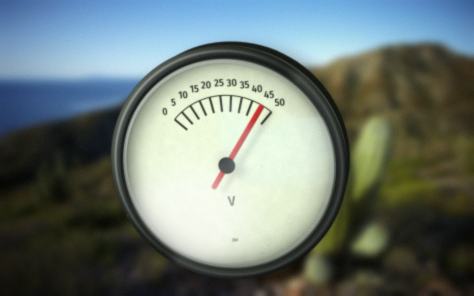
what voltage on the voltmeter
45 V
